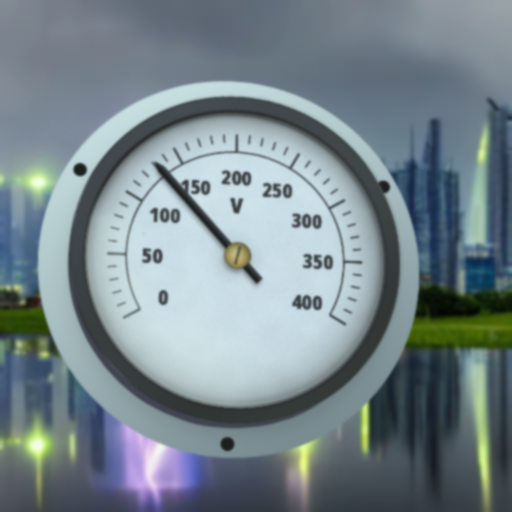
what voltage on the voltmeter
130 V
